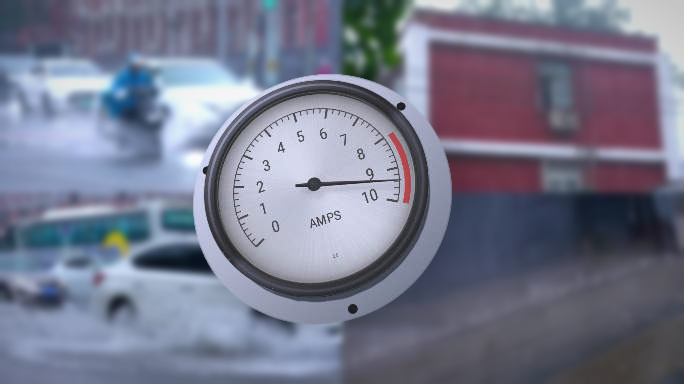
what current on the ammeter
9.4 A
